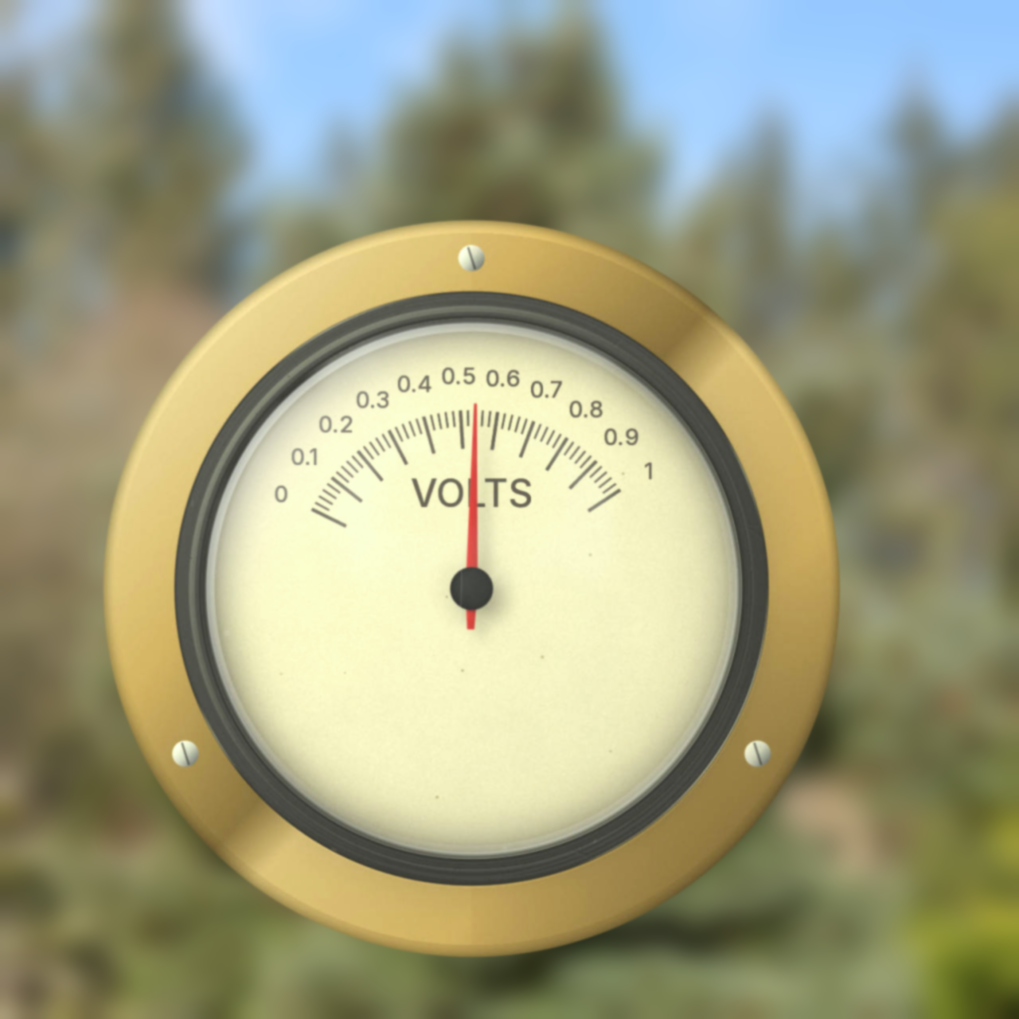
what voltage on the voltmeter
0.54 V
